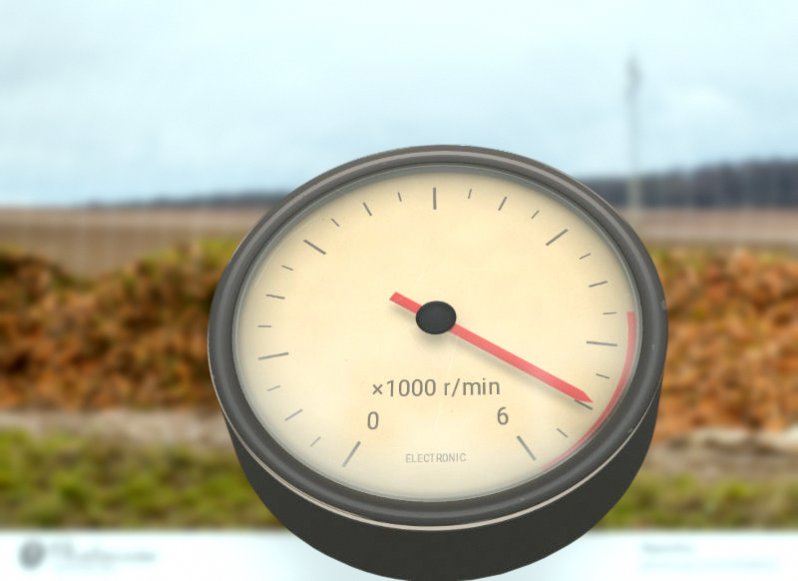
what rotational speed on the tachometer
5500 rpm
